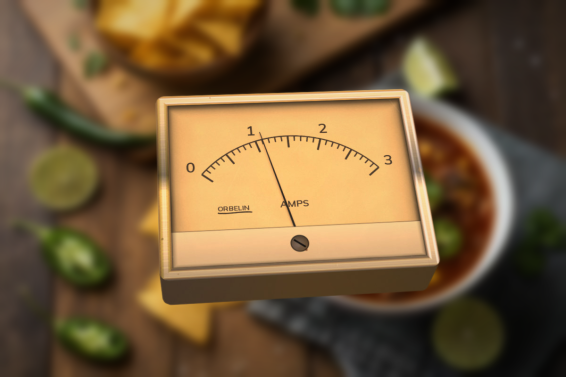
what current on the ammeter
1.1 A
